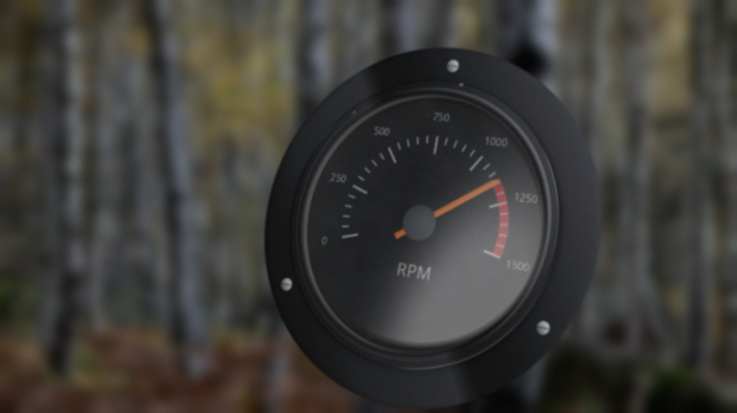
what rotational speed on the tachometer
1150 rpm
